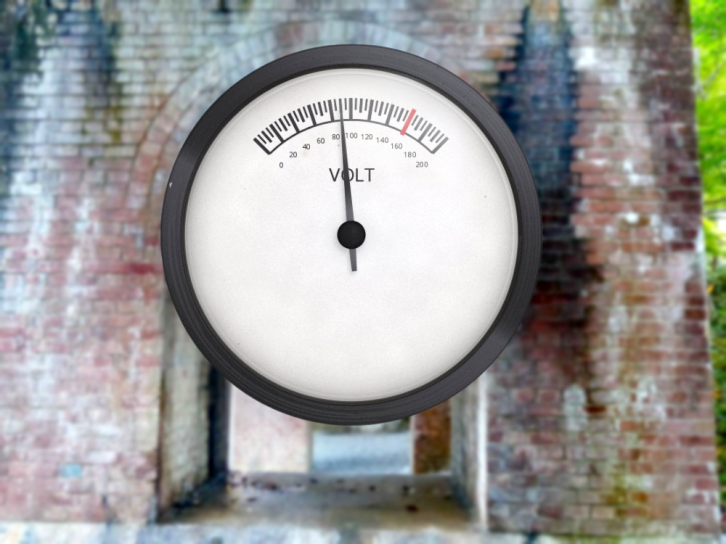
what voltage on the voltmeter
90 V
